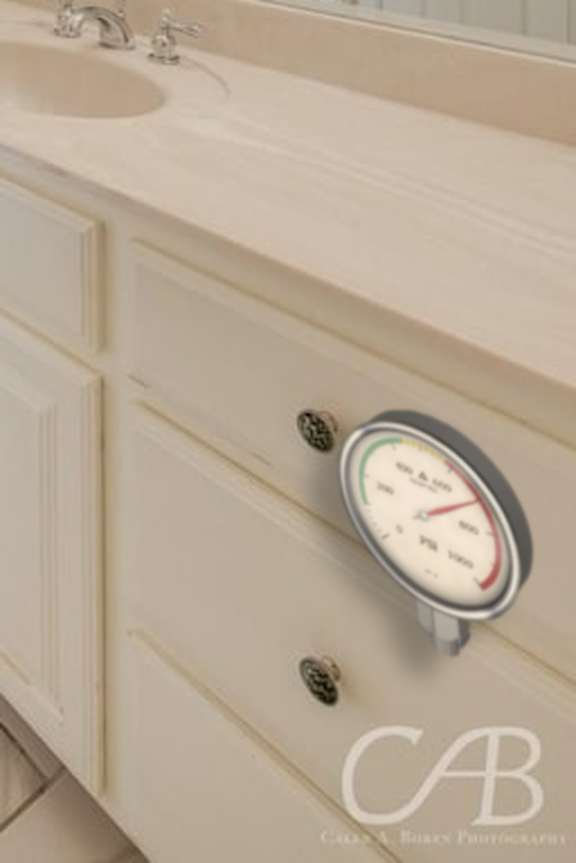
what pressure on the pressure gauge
700 psi
